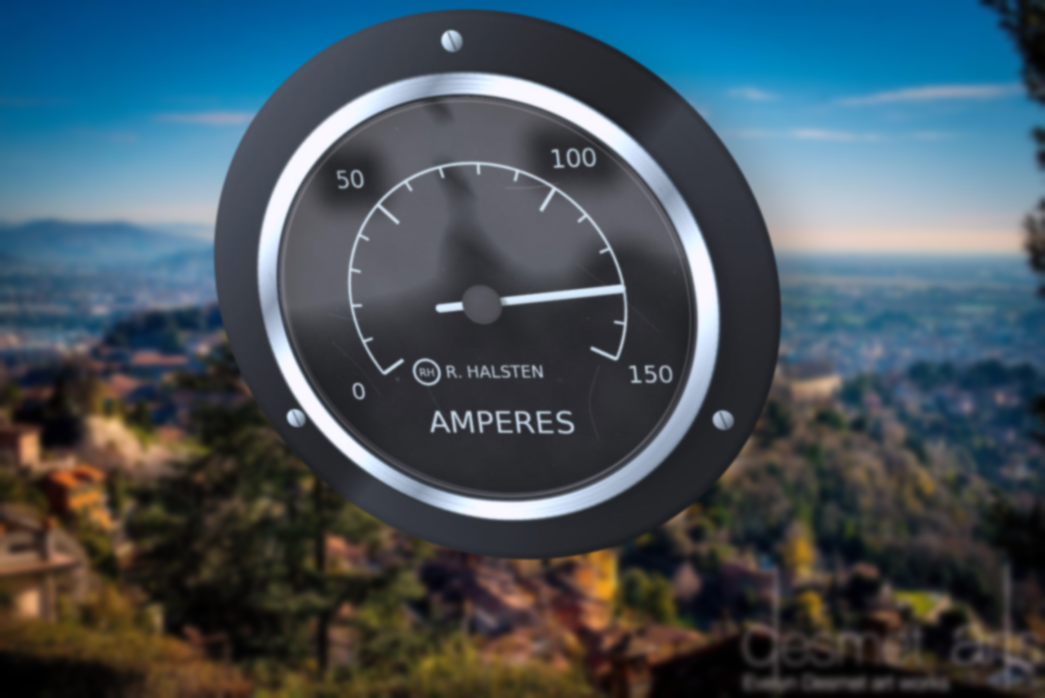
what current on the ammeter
130 A
